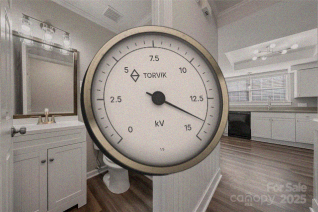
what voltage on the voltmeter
14 kV
